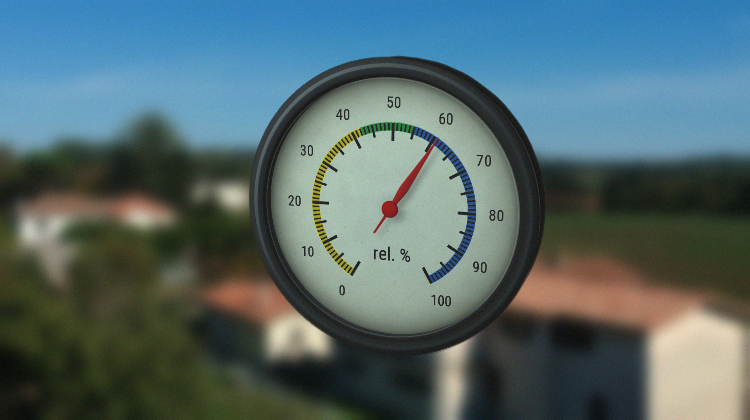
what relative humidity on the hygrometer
61 %
